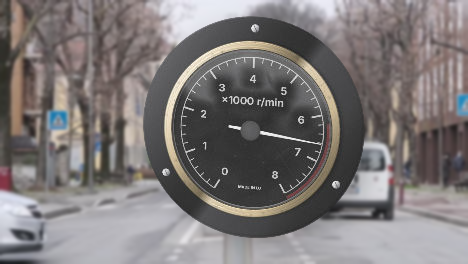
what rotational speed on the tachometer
6600 rpm
